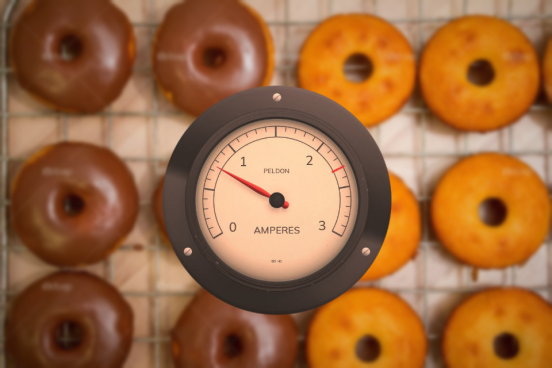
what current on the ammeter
0.75 A
